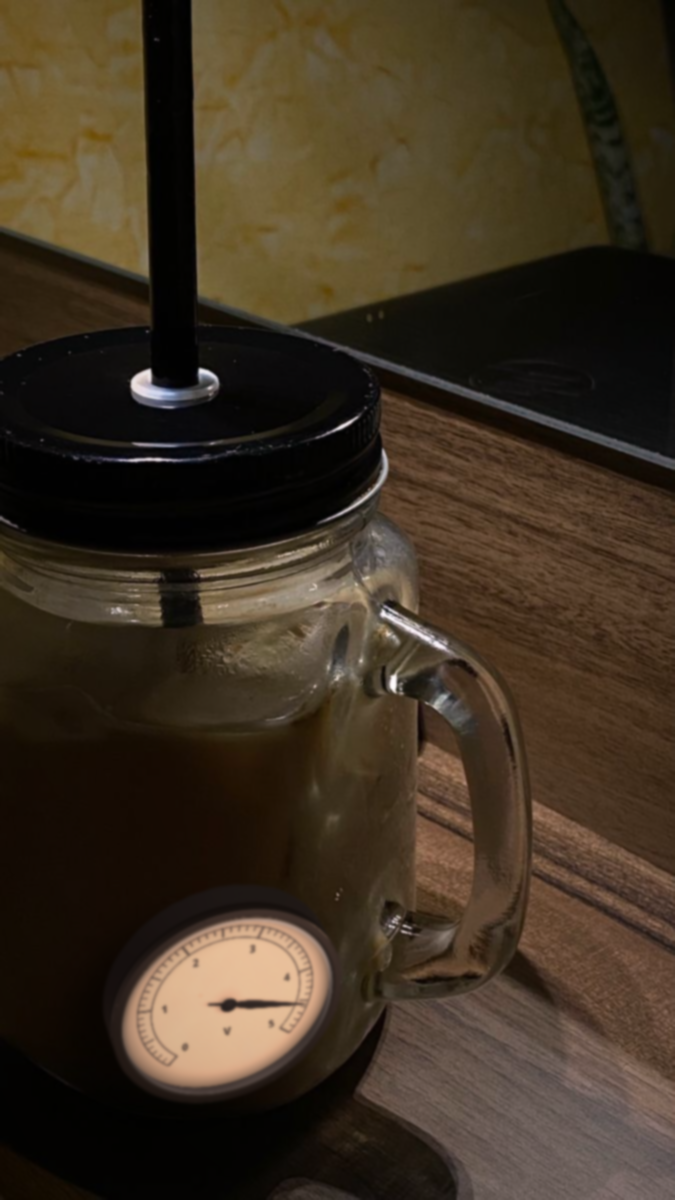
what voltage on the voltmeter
4.5 V
